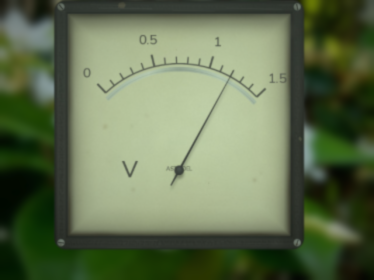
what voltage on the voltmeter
1.2 V
